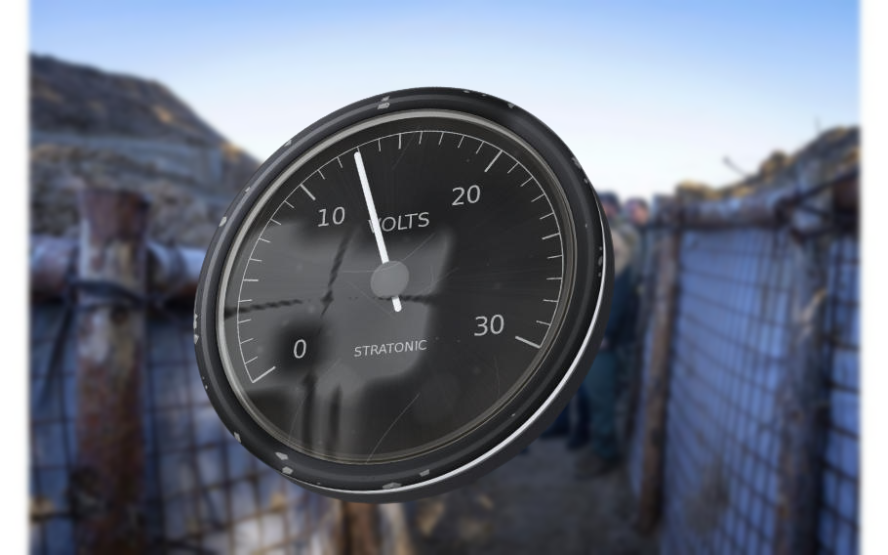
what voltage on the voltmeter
13 V
